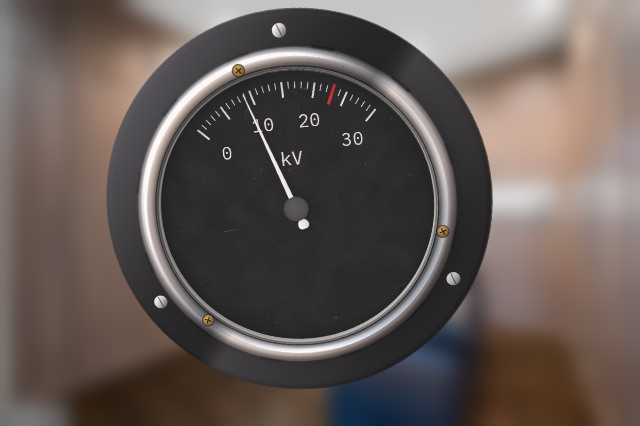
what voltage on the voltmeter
9 kV
